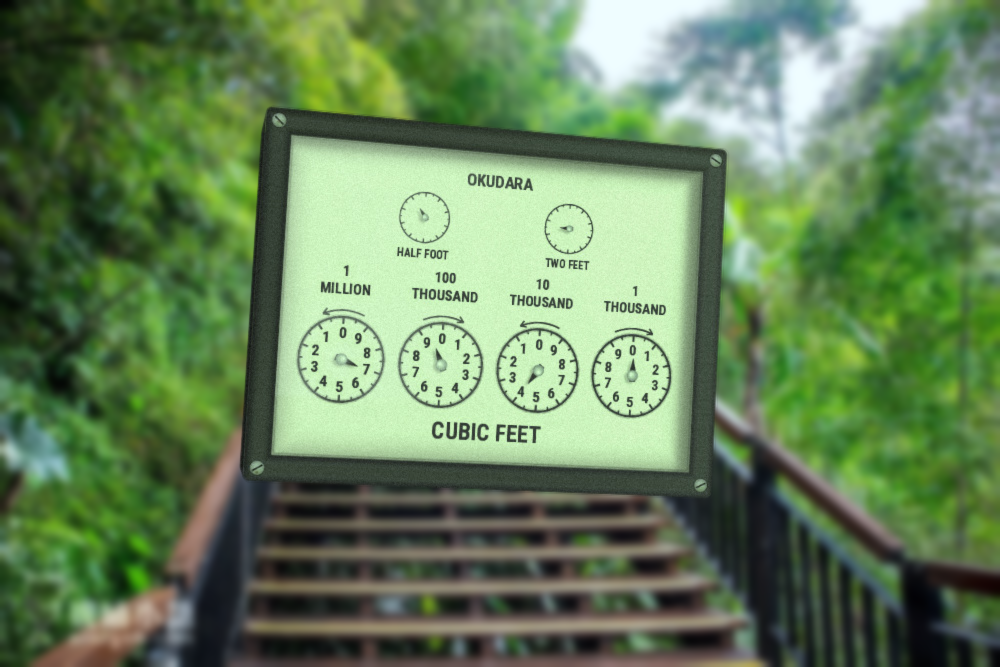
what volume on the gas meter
694000 ft³
